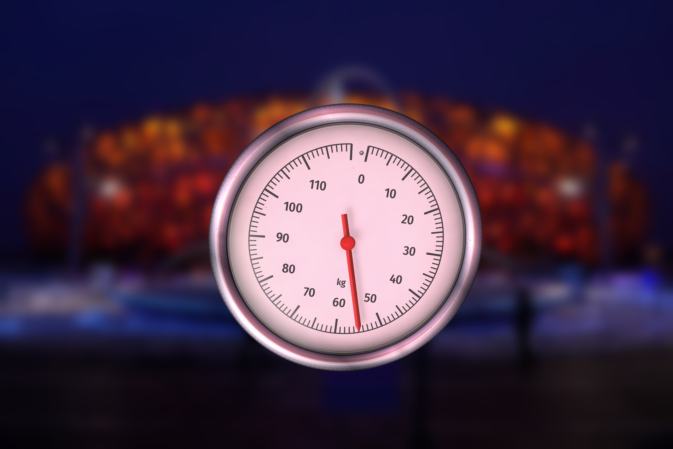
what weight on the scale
55 kg
